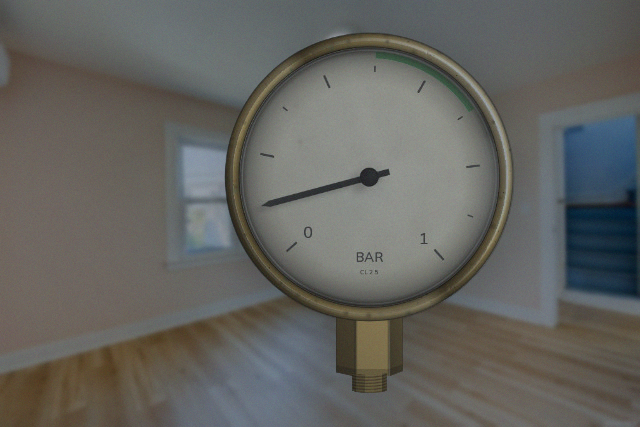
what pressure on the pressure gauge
0.1 bar
